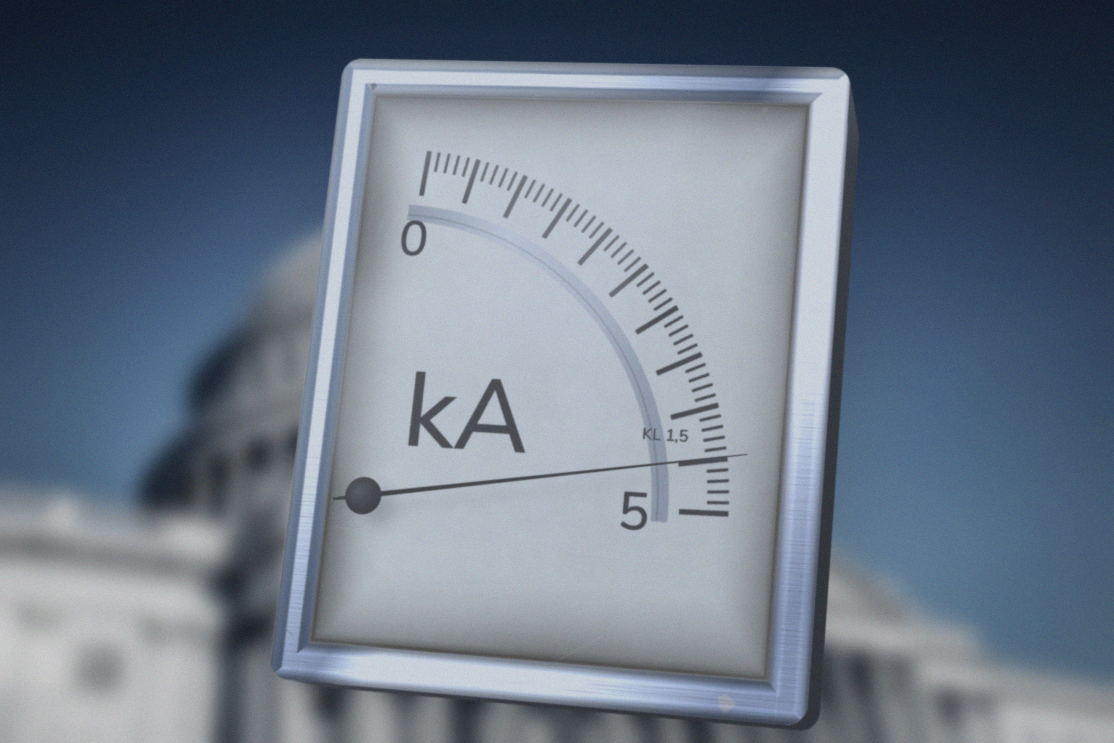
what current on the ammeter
4.5 kA
